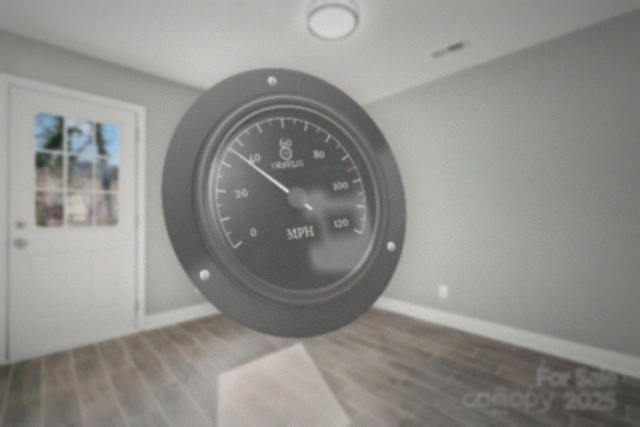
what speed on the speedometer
35 mph
